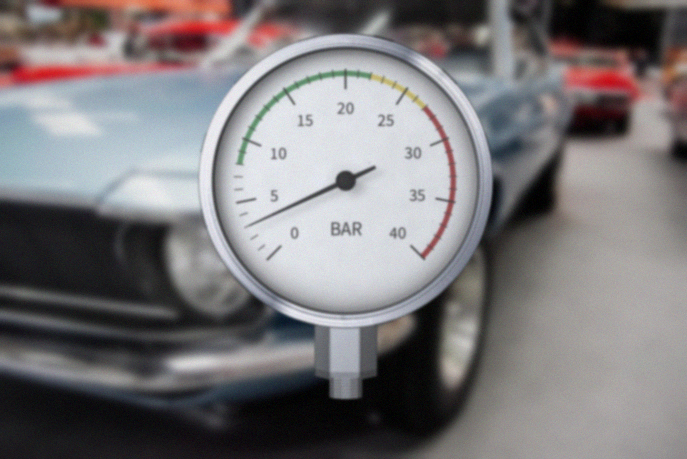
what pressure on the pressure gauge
3 bar
